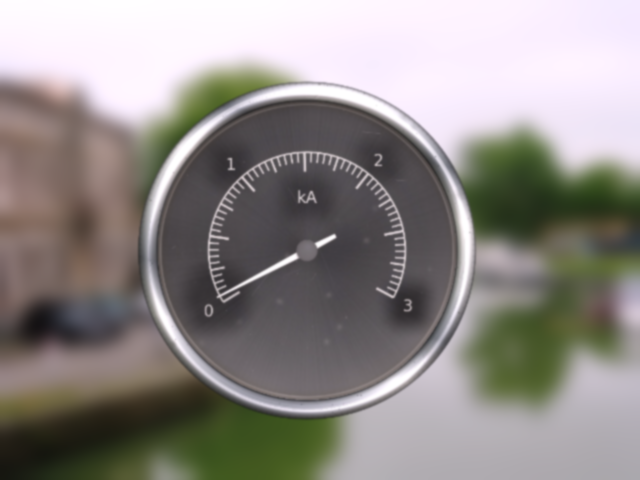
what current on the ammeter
0.05 kA
